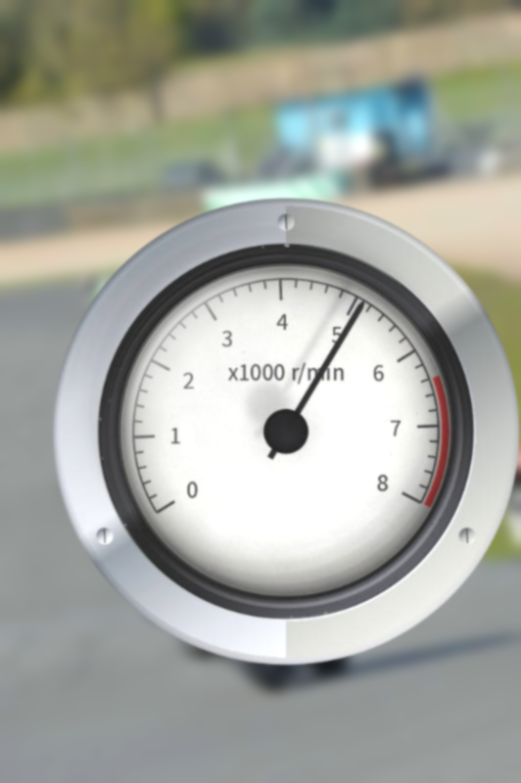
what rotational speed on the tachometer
5100 rpm
